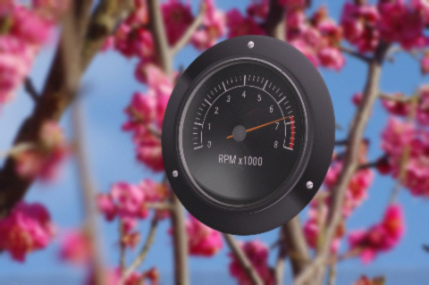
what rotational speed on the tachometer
6800 rpm
